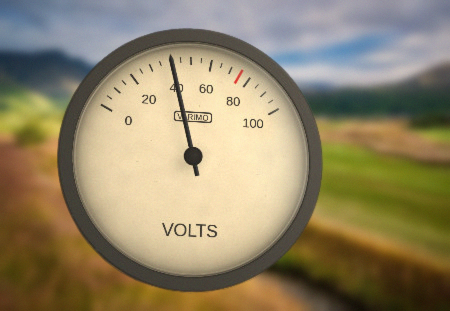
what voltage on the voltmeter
40 V
